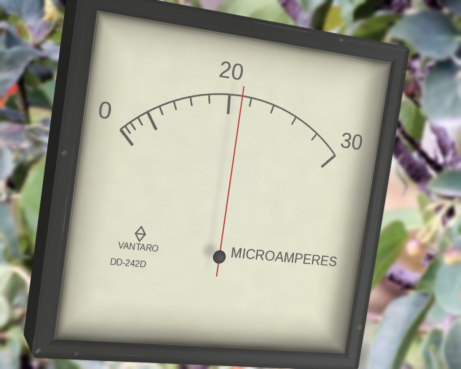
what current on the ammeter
21 µA
